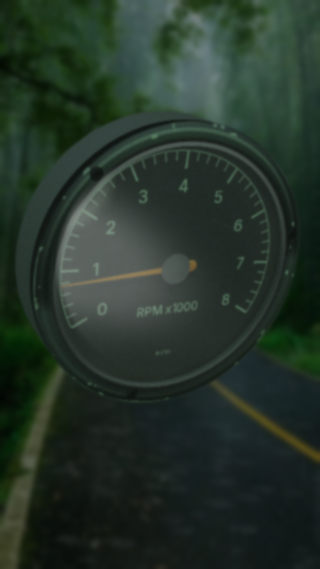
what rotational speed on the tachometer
800 rpm
